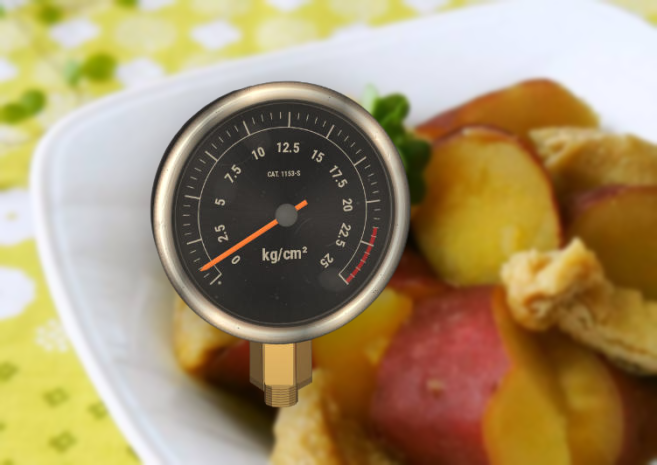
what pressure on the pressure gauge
1 kg/cm²
